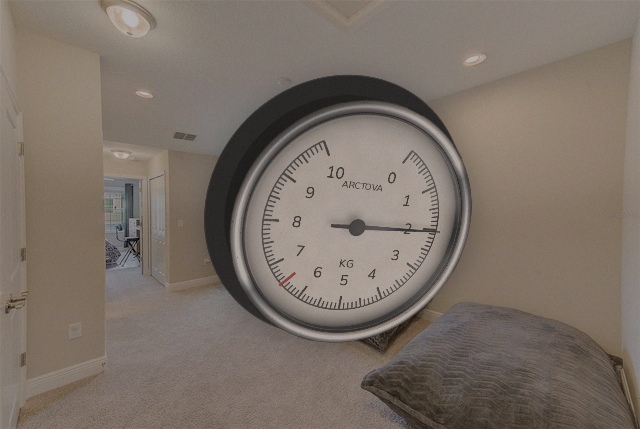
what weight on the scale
2 kg
